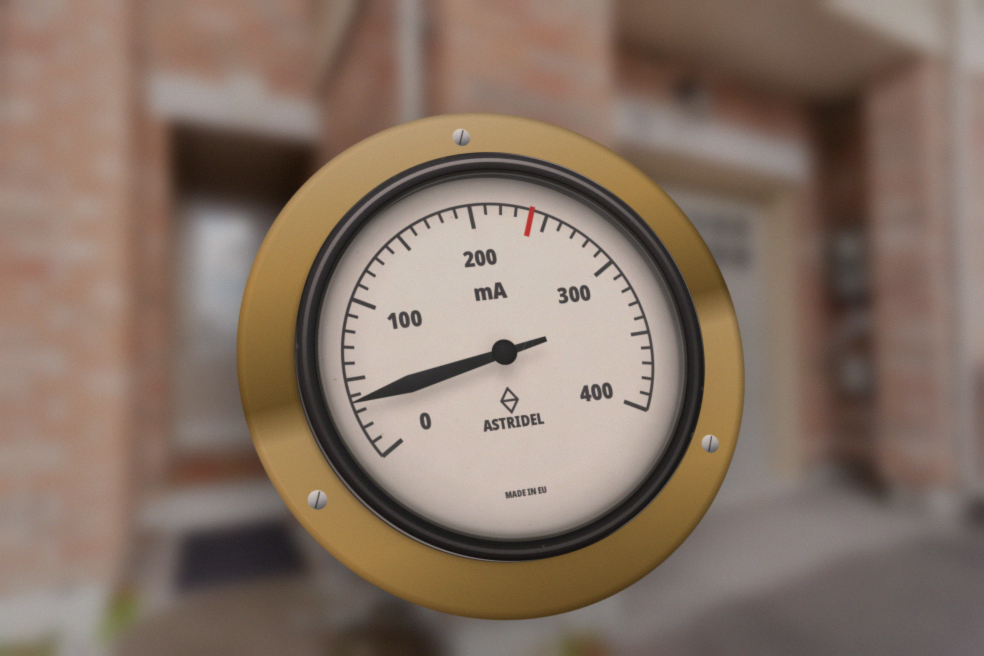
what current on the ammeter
35 mA
